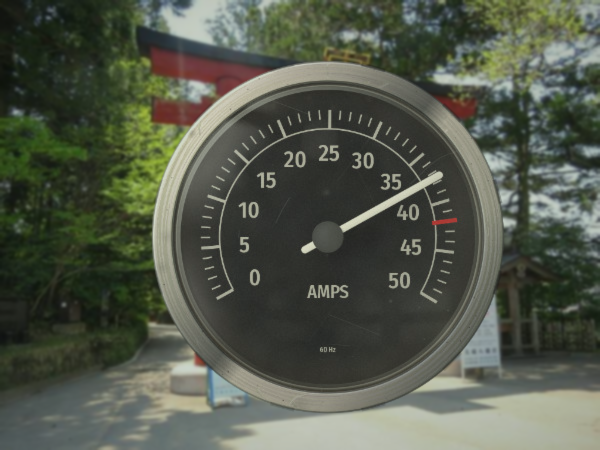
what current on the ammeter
37.5 A
